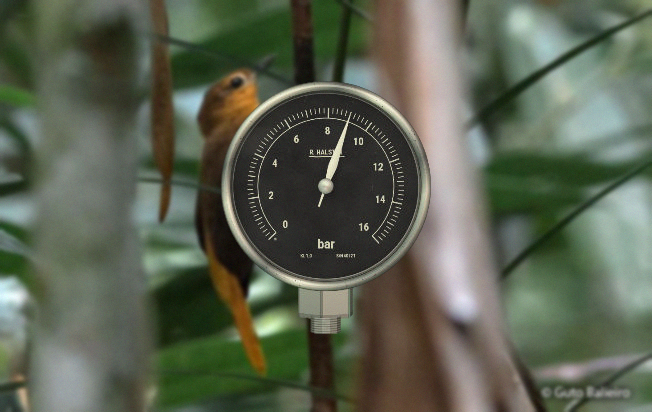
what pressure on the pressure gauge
9 bar
